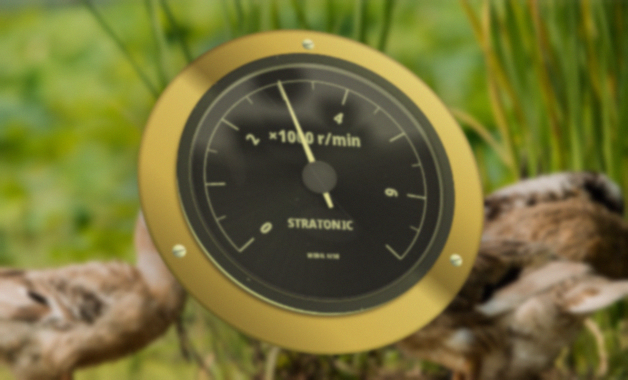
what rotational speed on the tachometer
3000 rpm
